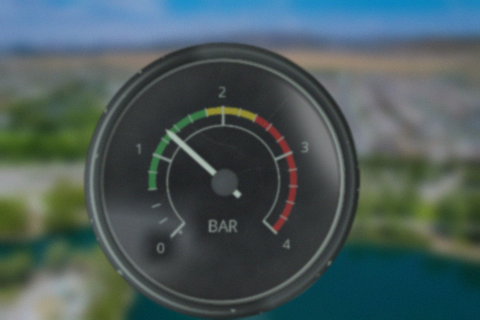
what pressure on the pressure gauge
1.3 bar
